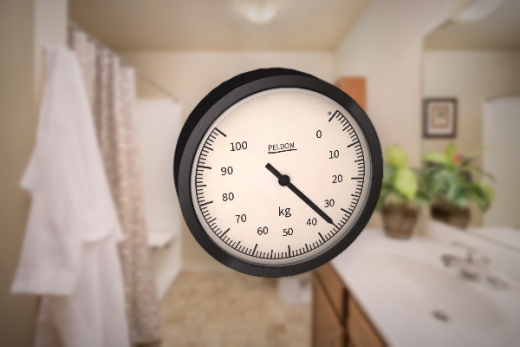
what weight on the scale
35 kg
